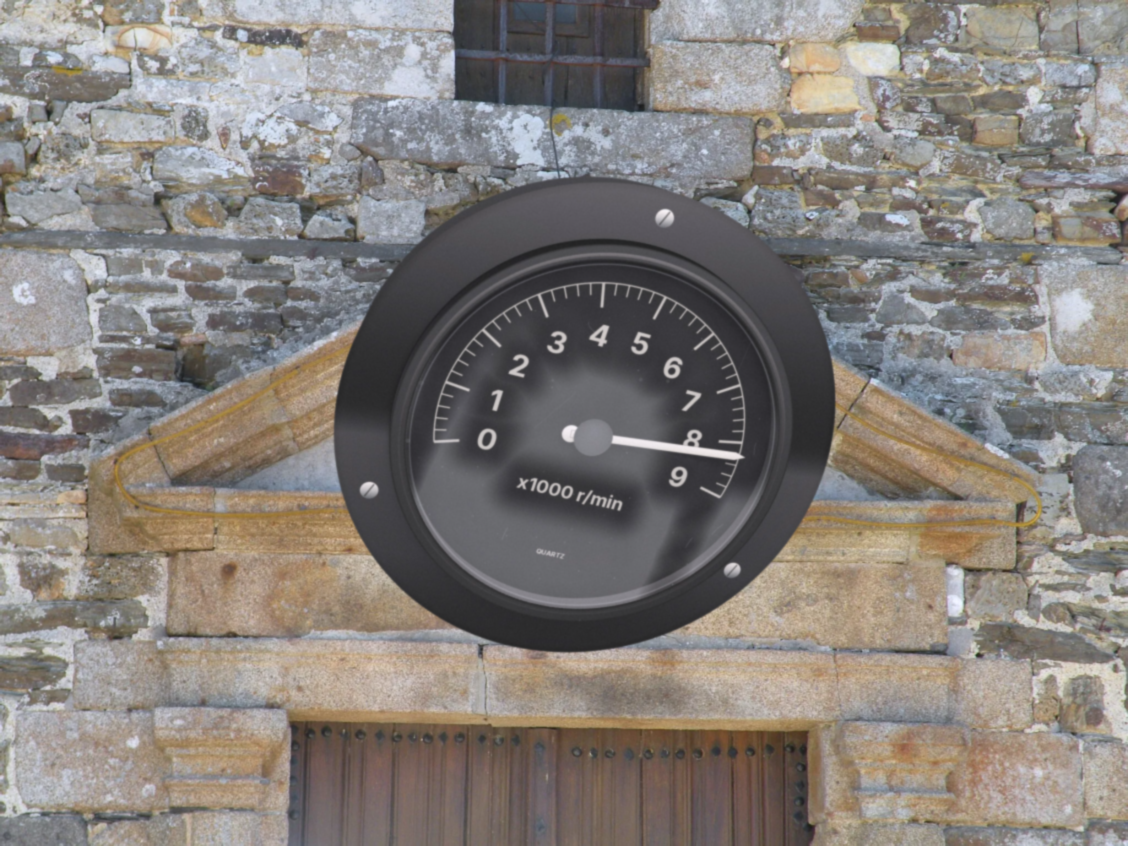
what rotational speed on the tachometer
8200 rpm
